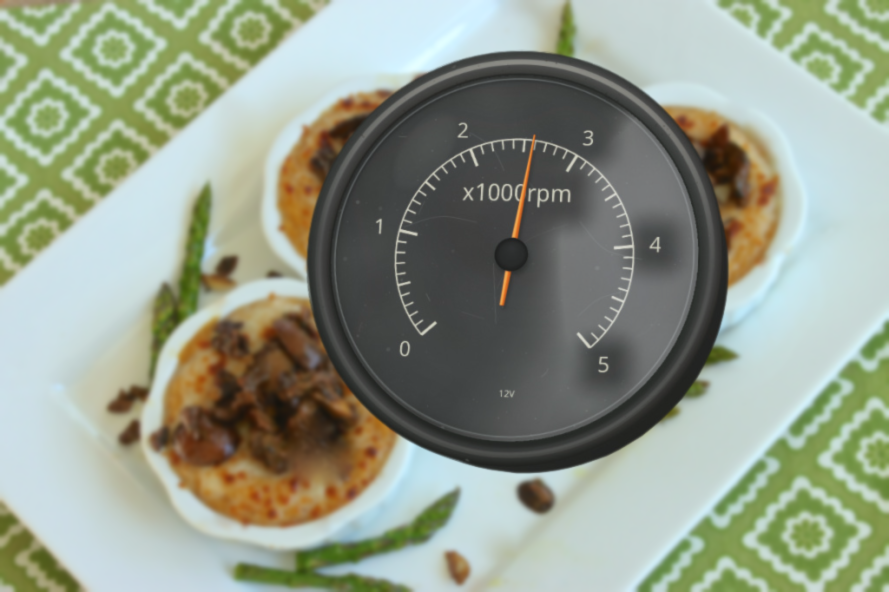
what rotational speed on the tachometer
2600 rpm
